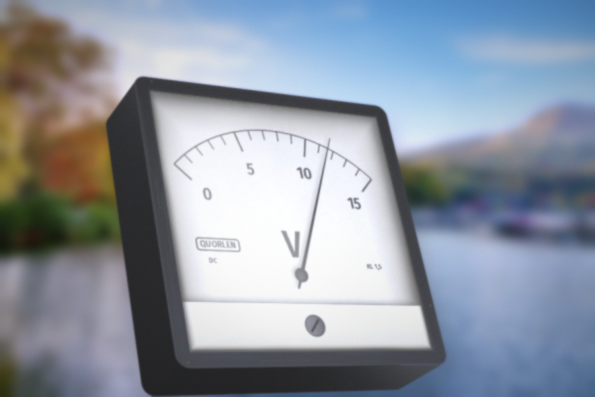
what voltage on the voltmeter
11.5 V
